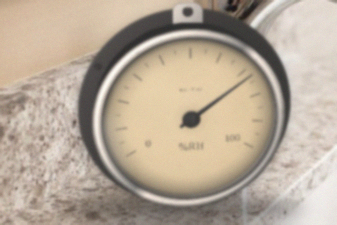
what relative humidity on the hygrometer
72.5 %
